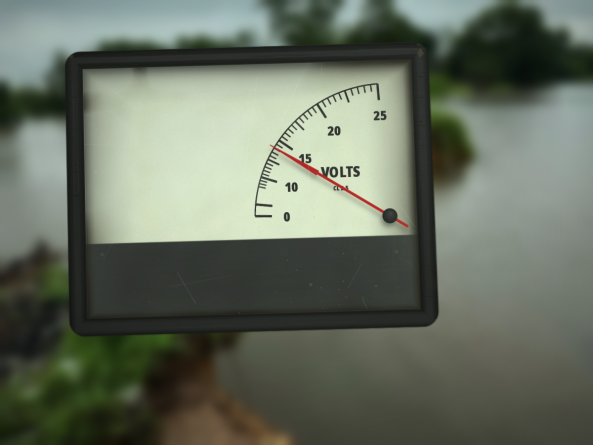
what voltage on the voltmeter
14 V
